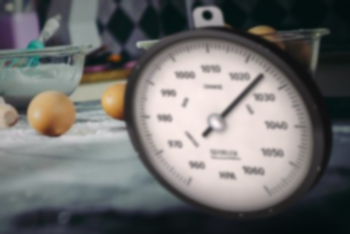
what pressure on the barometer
1025 hPa
